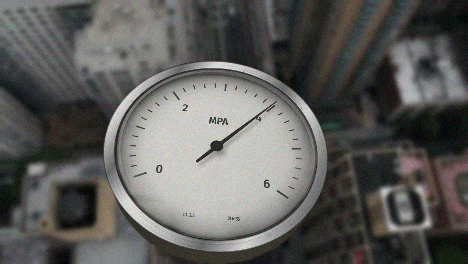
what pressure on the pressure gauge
4 MPa
